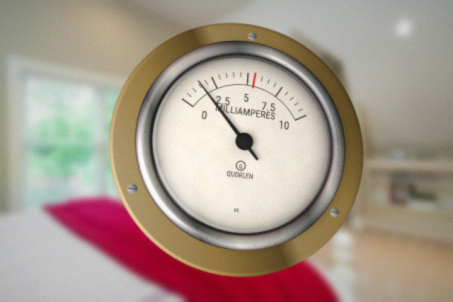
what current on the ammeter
1.5 mA
